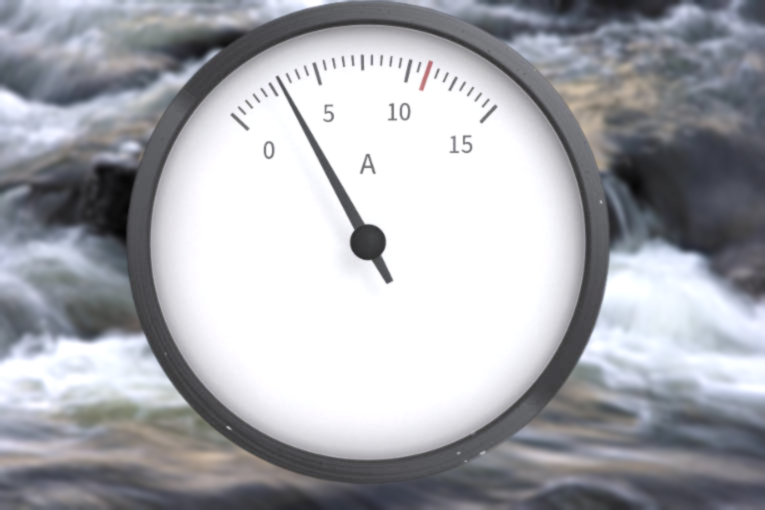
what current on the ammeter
3 A
